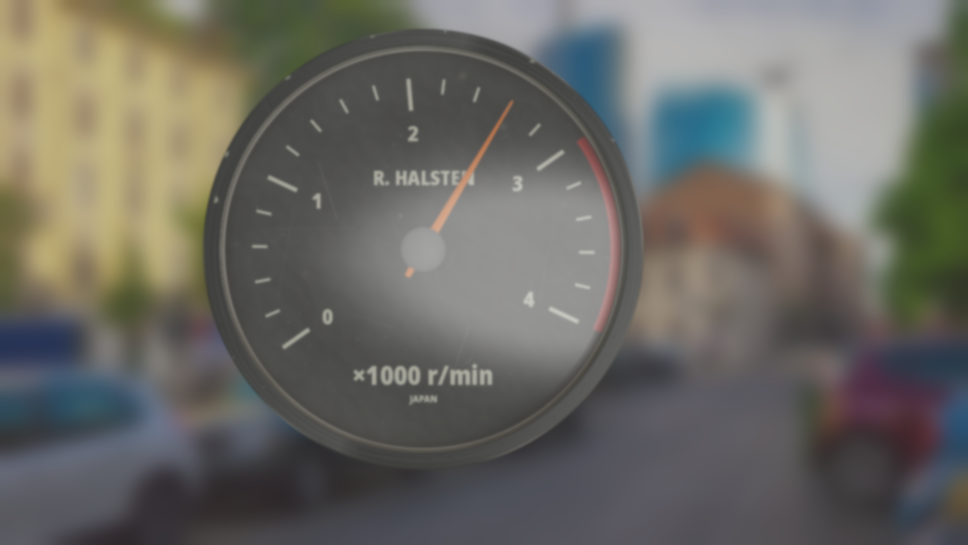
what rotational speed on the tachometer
2600 rpm
